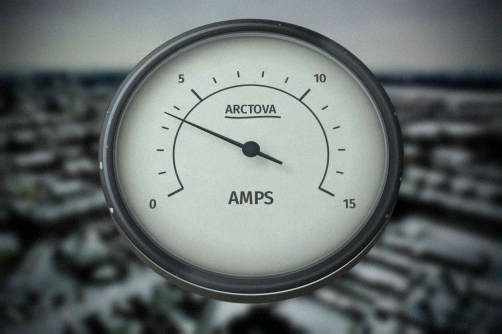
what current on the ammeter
3.5 A
